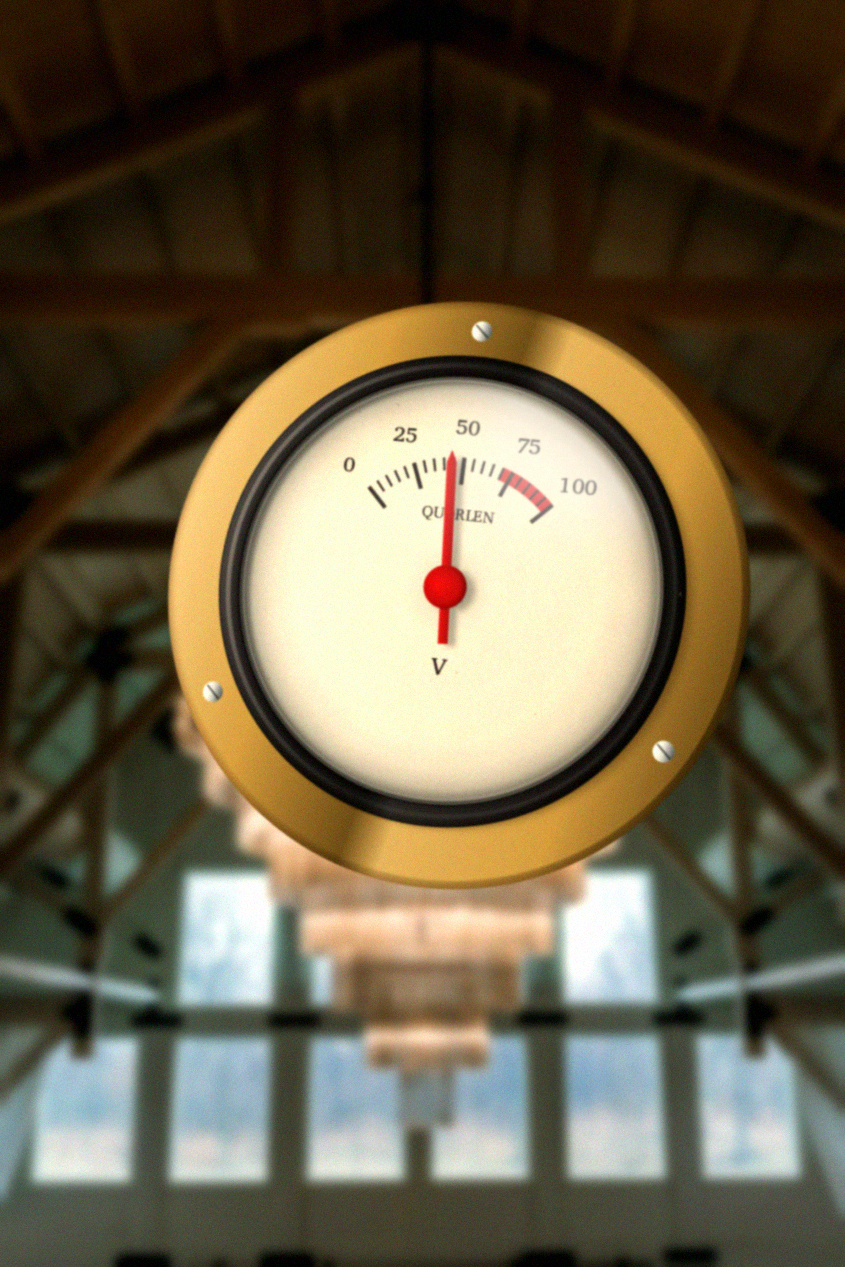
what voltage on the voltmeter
45 V
